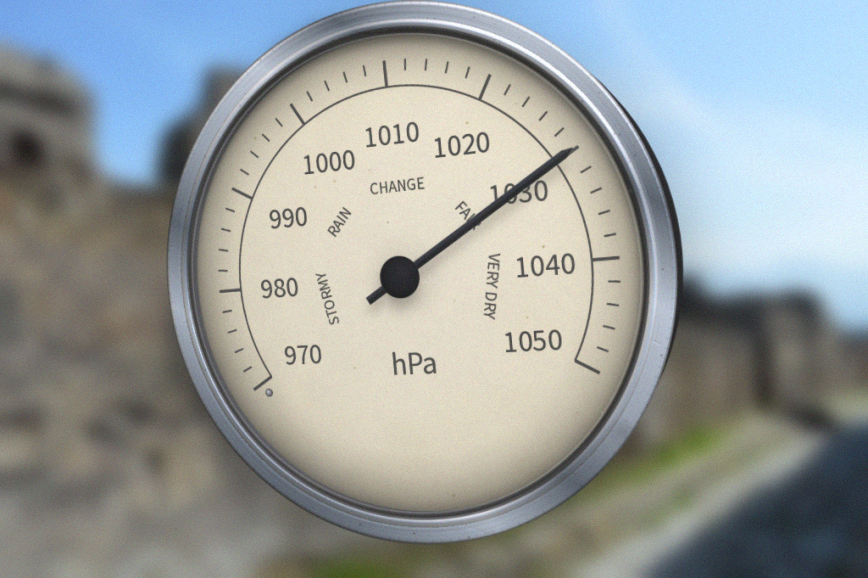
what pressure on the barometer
1030 hPa
